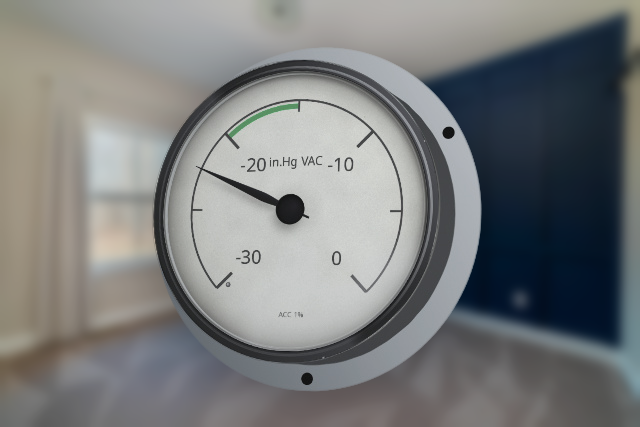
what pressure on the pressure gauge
-22.5 inHg
